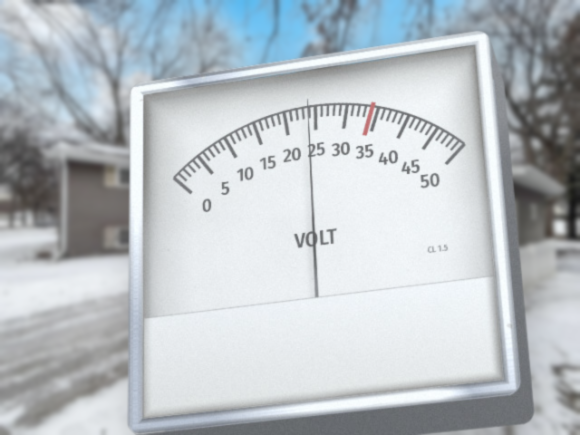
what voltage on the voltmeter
24 V
